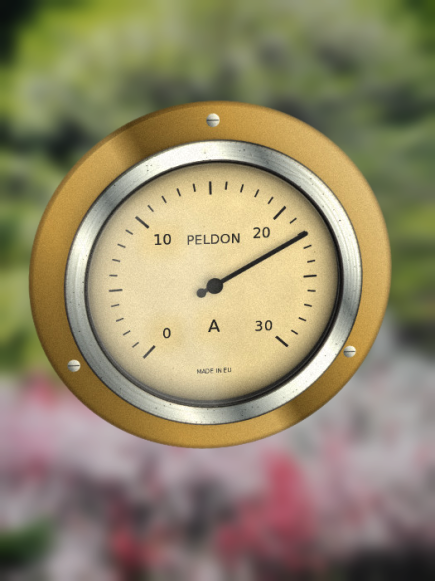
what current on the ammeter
22 A
